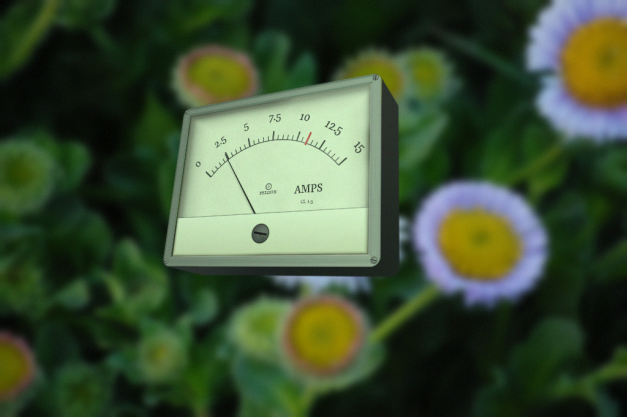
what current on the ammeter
2.5 A
